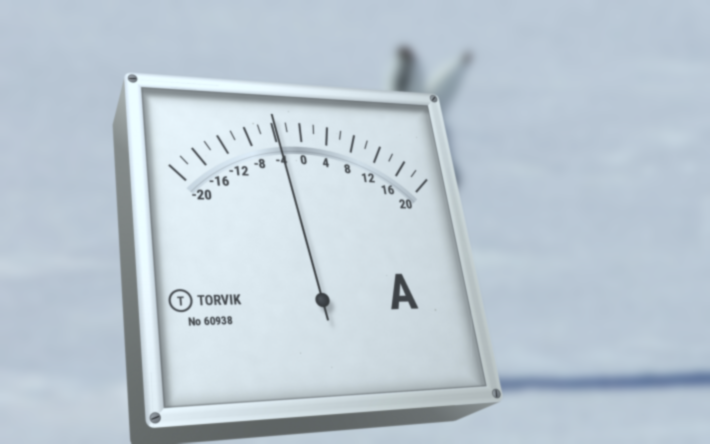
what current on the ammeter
-4 A
